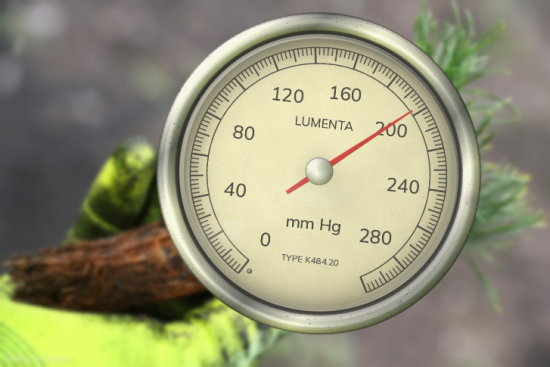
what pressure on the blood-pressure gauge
198 mmHg
